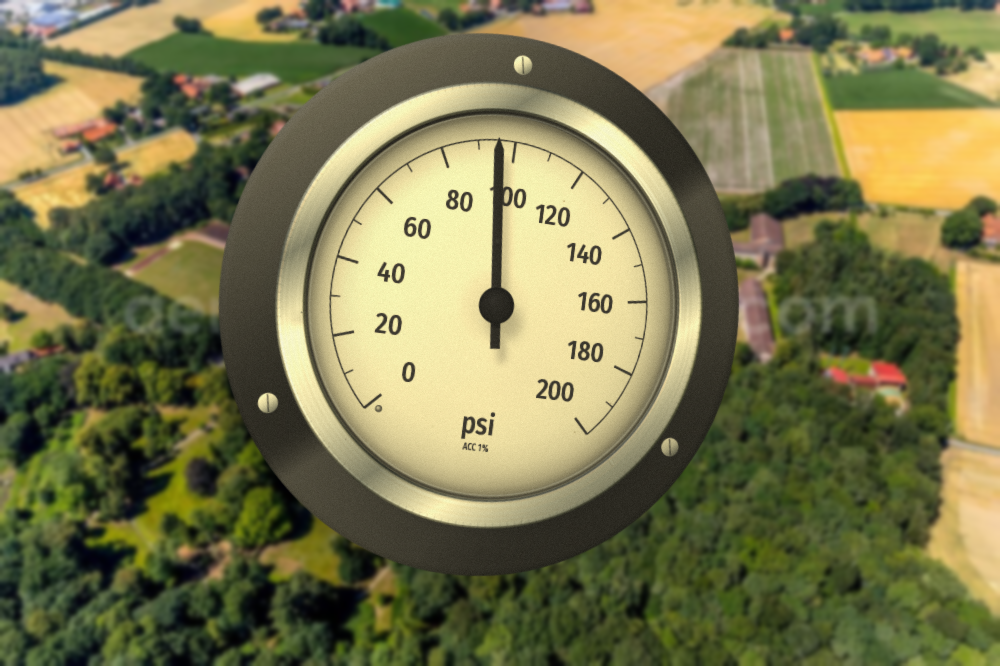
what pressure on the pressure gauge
95 psi
